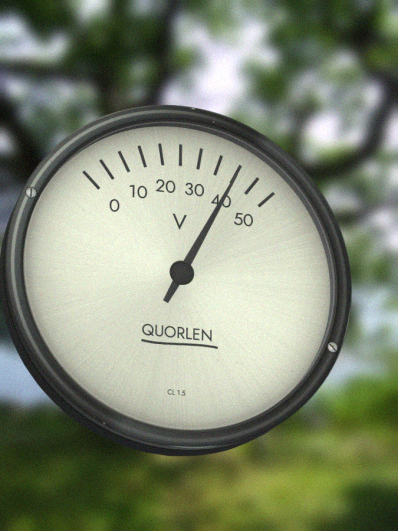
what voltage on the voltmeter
40 V
